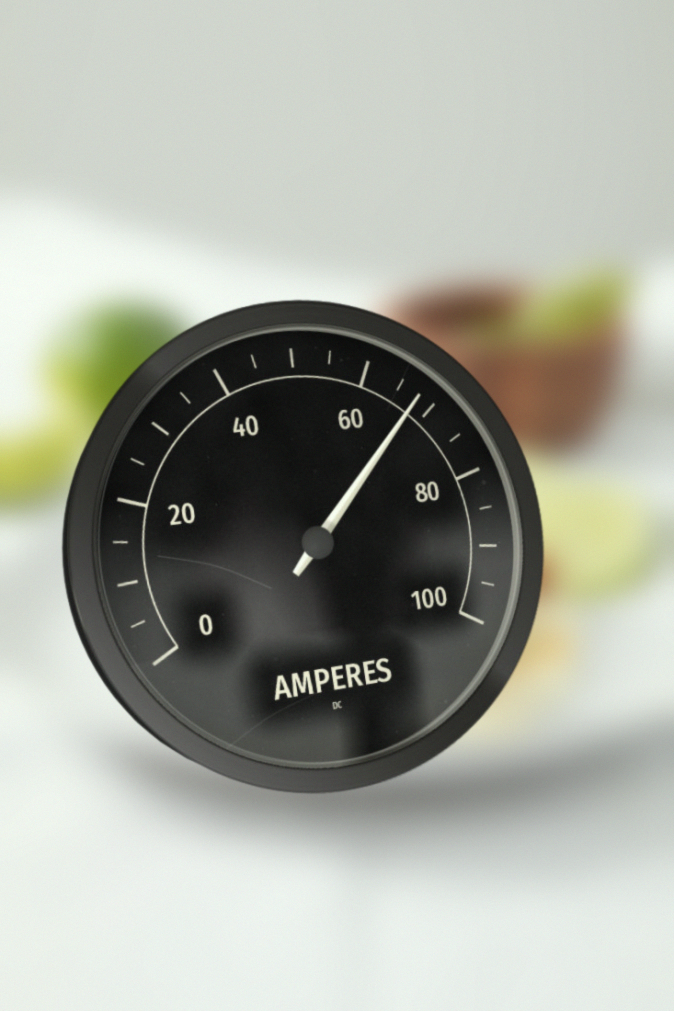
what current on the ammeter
67.5 A
